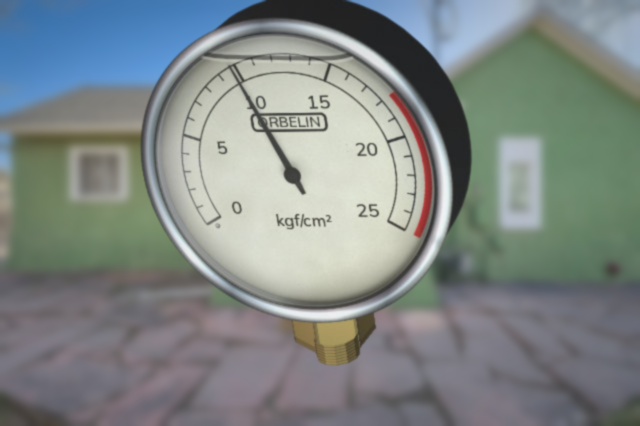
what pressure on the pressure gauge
10 kg/cm²
